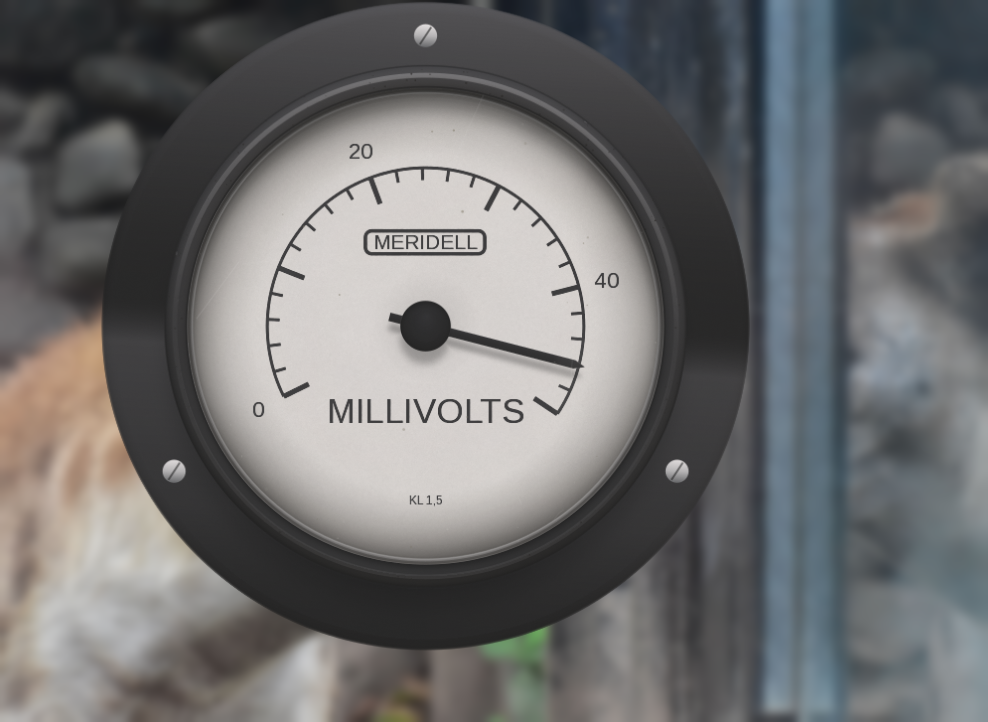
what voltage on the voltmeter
46 mV
